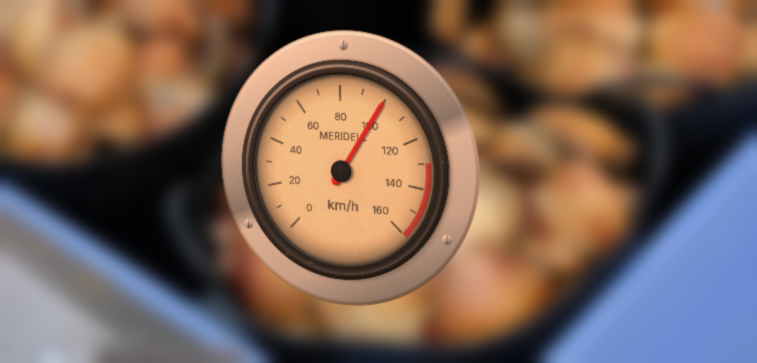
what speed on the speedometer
100 km/h
